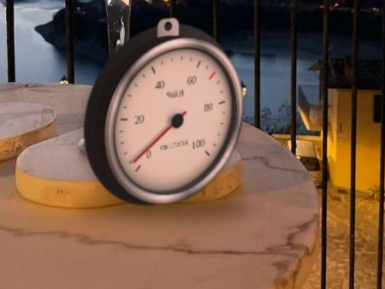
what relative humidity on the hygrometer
4 %
